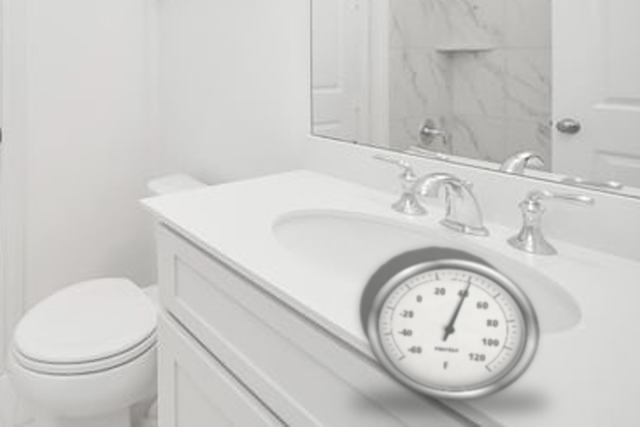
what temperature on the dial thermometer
40 °F
